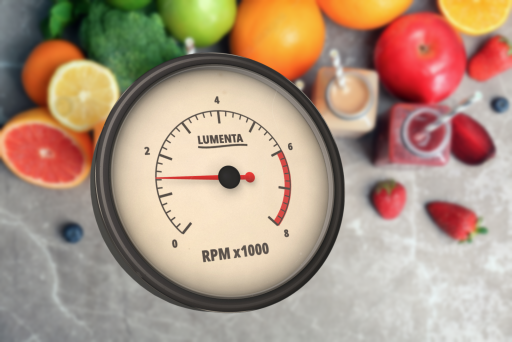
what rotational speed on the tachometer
1400 rpm
